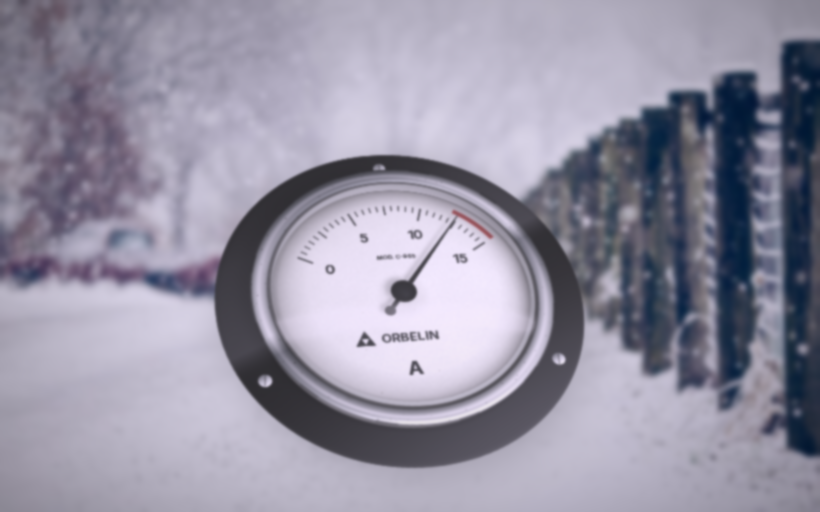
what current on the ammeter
12.5 A
